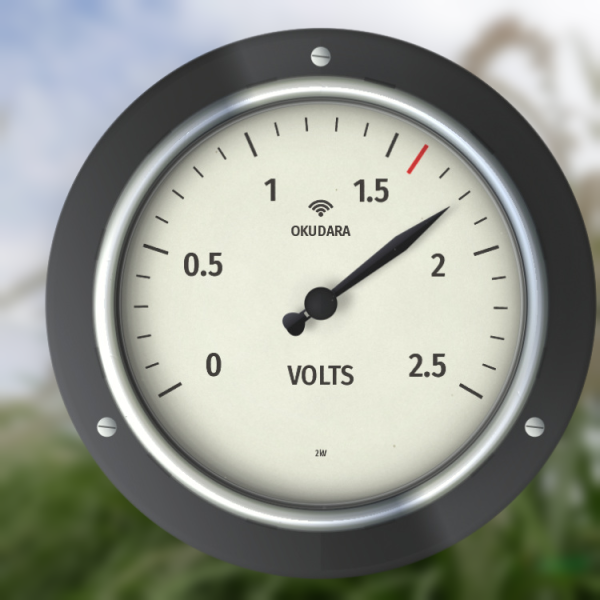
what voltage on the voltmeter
1.8 V
